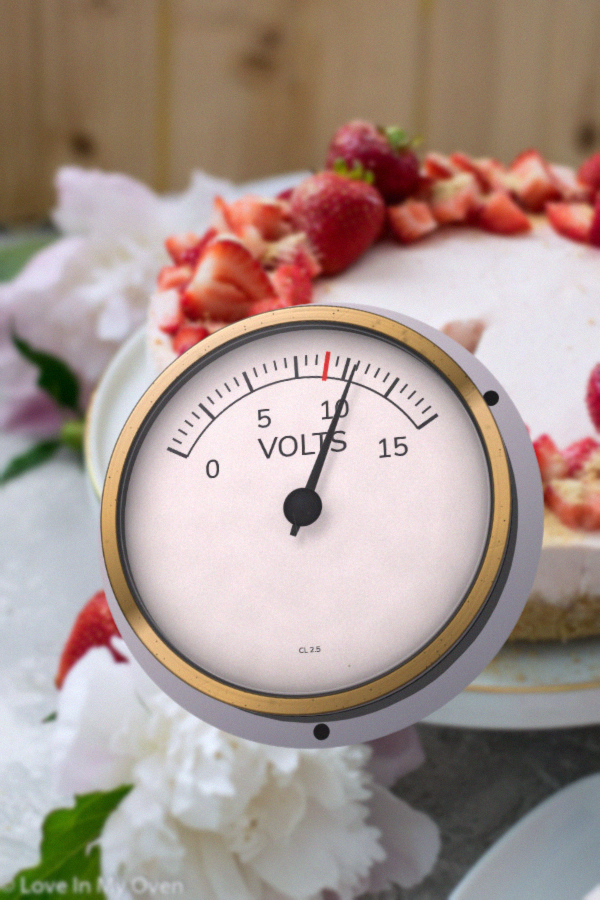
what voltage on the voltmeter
10.5 V
